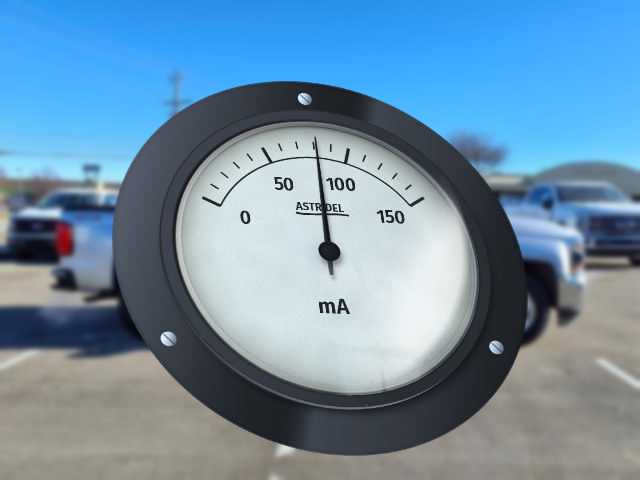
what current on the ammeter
80 mA
